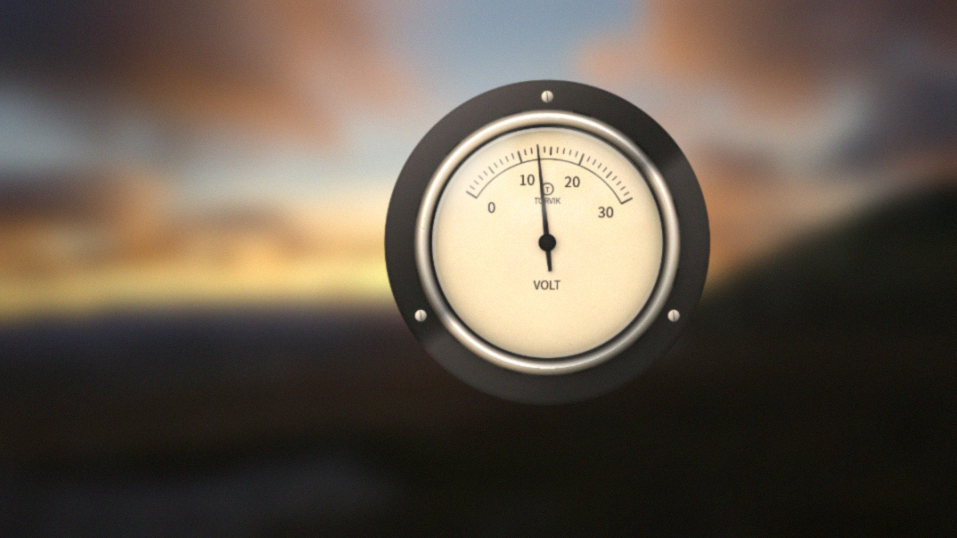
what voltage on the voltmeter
13 V
